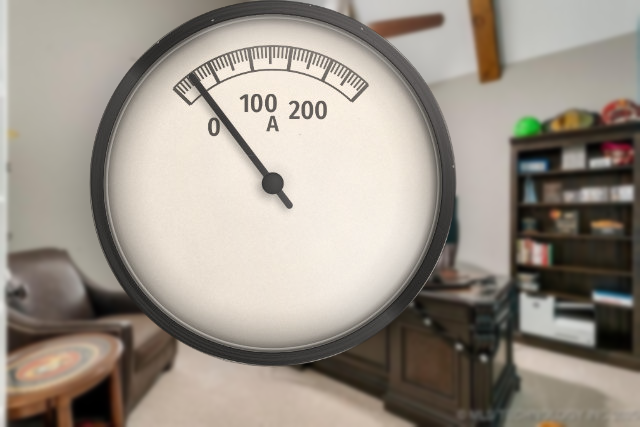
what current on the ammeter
25 A
